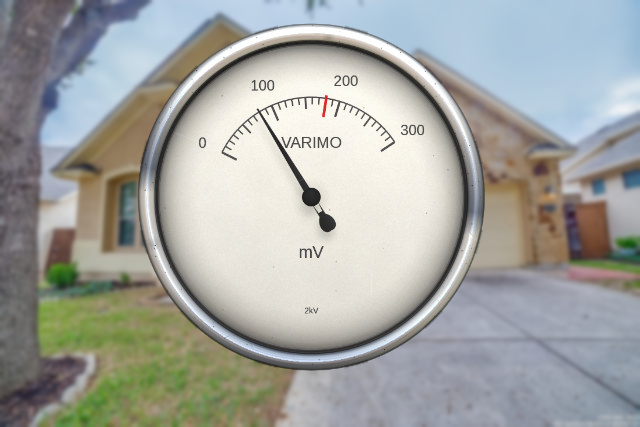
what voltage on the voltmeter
80 mV
